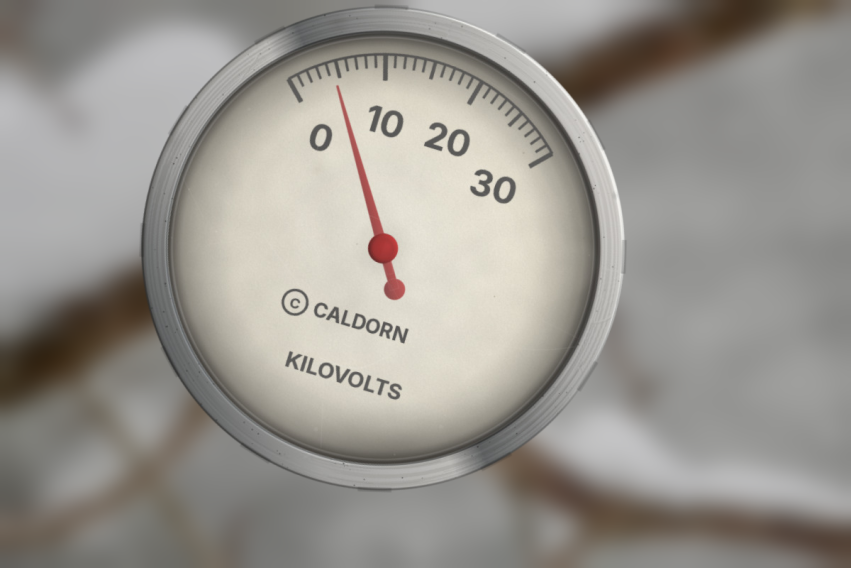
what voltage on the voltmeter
4.5 kV
